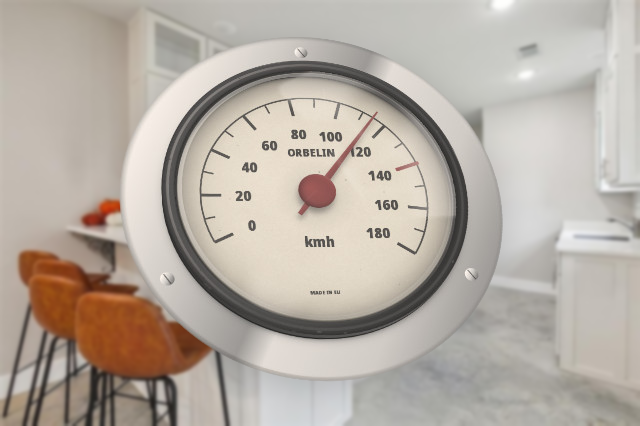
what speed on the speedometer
115 km/h
